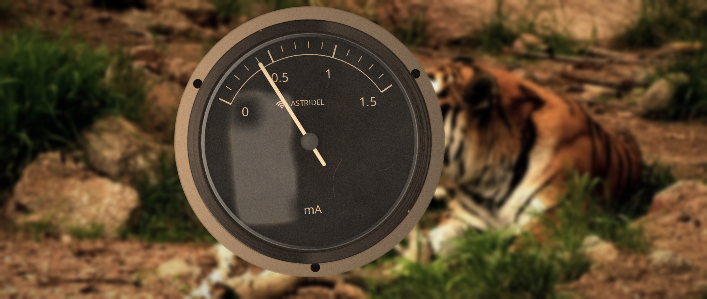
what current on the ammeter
0.4 mA
